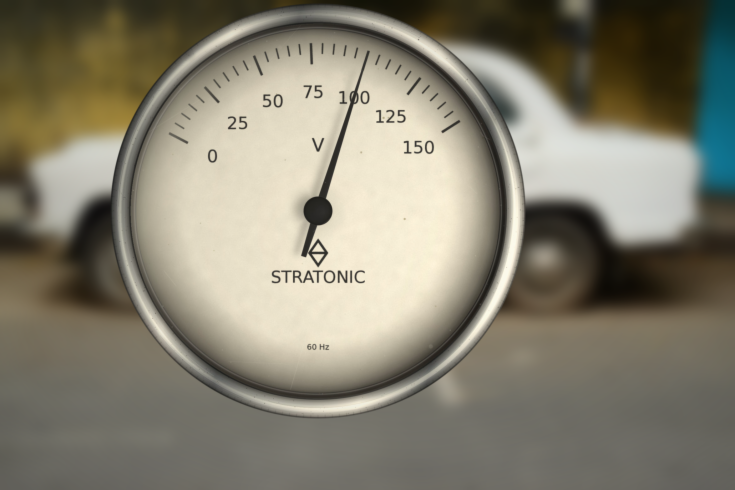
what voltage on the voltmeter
100 V
